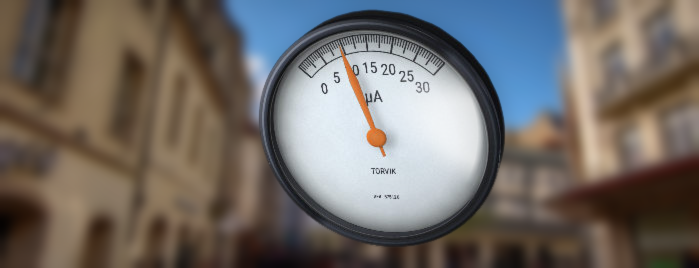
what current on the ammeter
10 µA
